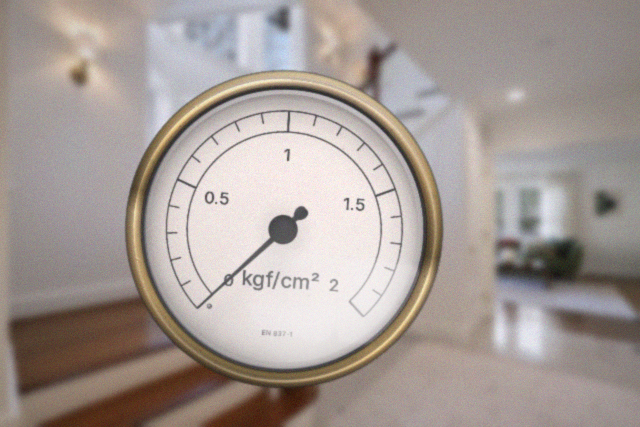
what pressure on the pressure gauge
0 kg/cm²
